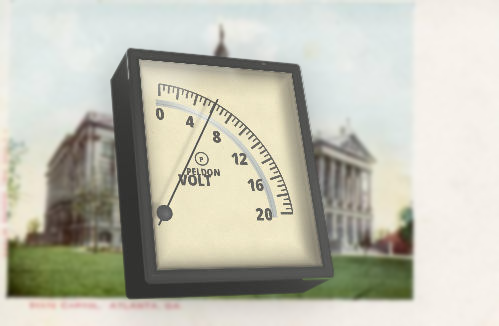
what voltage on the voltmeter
6 V
